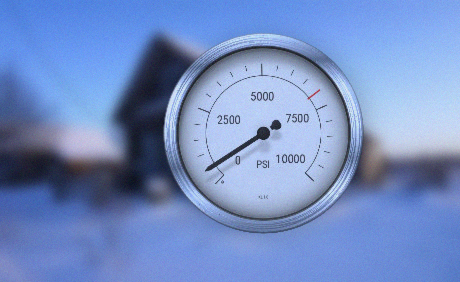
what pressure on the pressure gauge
500 psi
